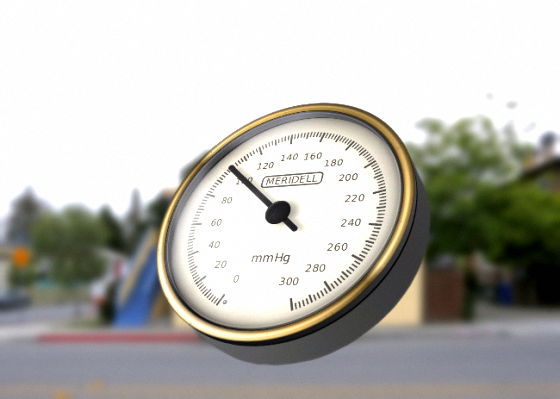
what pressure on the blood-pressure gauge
100 mmHg
